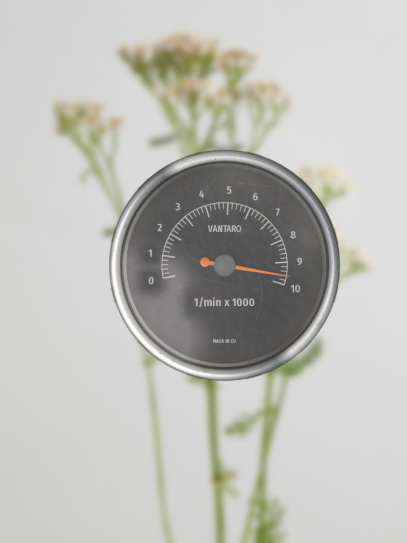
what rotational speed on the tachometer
9600 rpm
